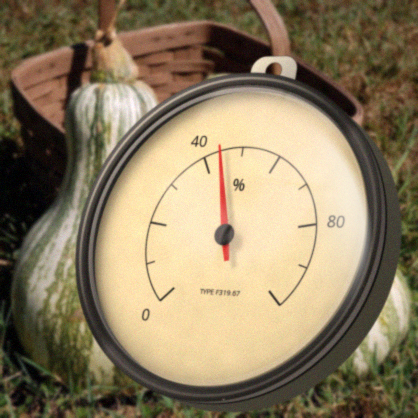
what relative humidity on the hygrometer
45 %
